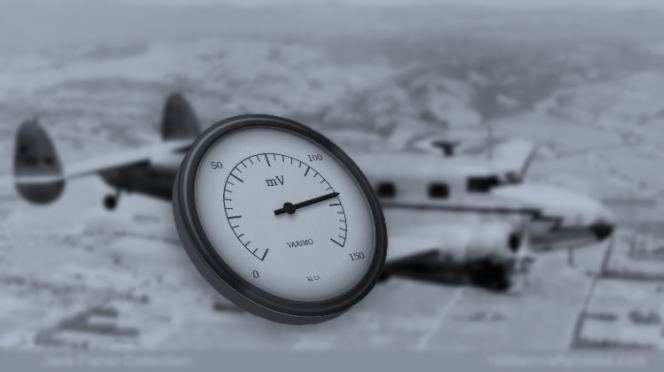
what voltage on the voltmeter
120 mV
